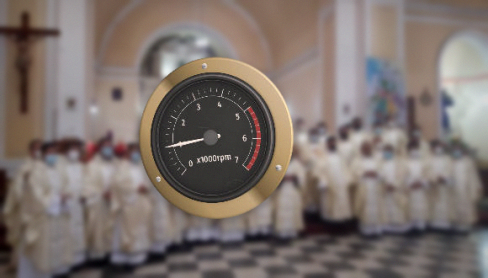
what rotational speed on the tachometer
1000 rpm
